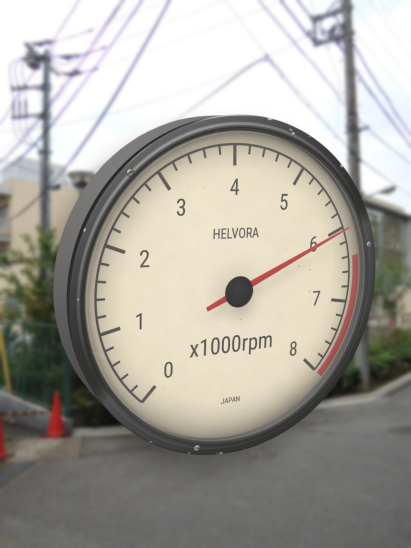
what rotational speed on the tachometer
6000 rpm
